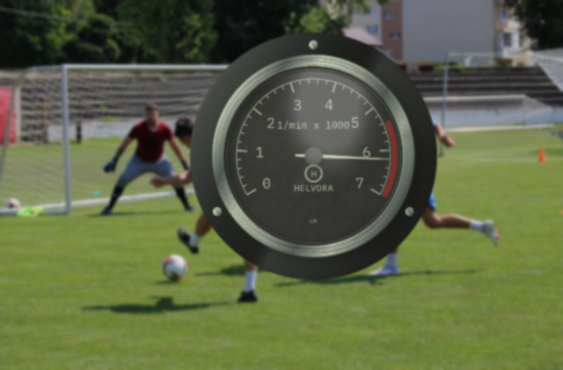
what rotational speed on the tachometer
6200 rpm
